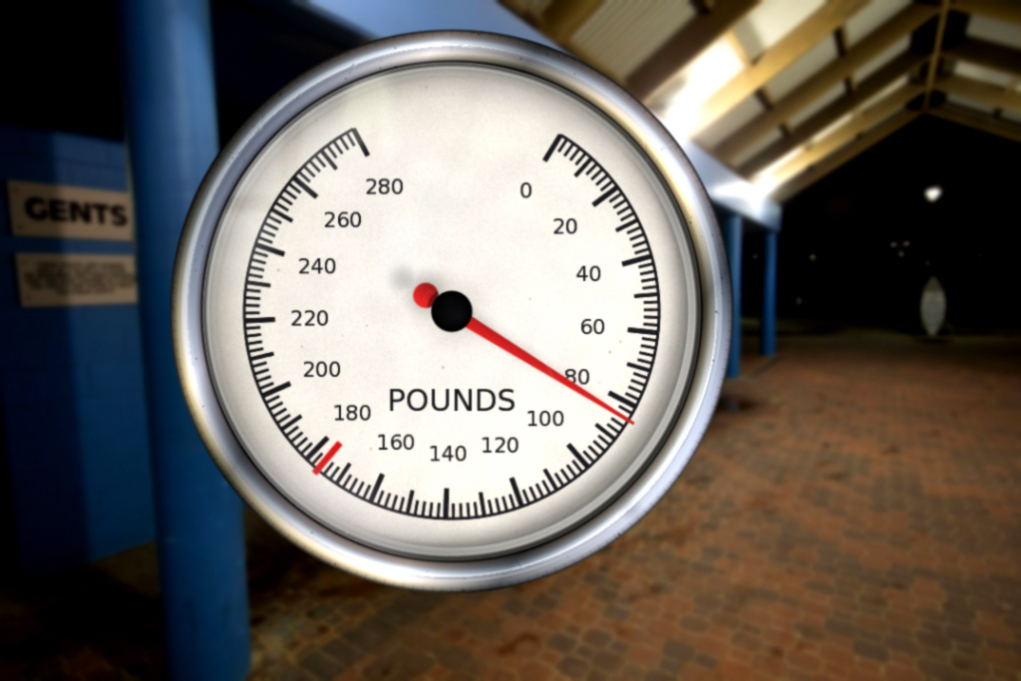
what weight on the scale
84 lb
